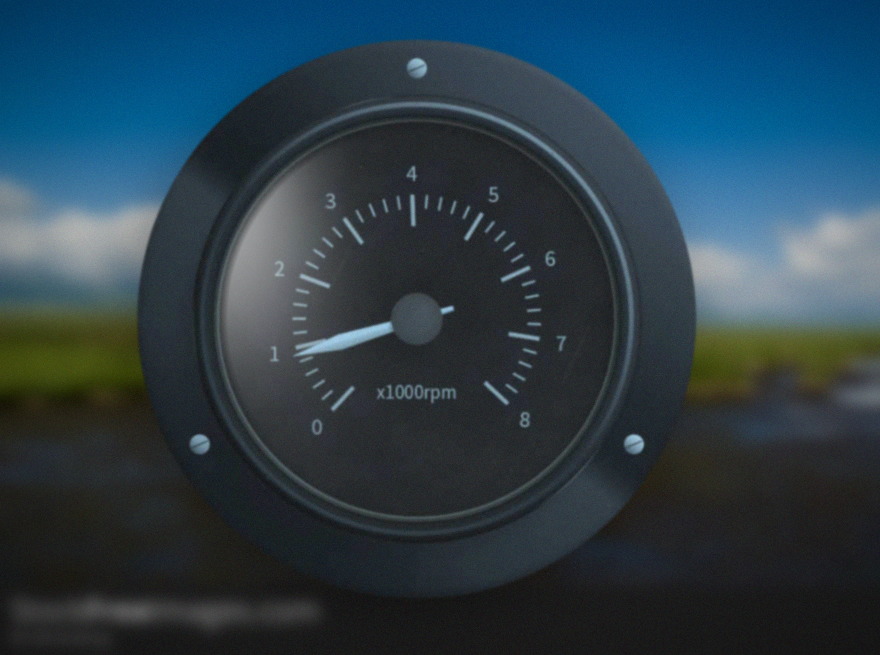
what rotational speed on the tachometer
900 rpm
